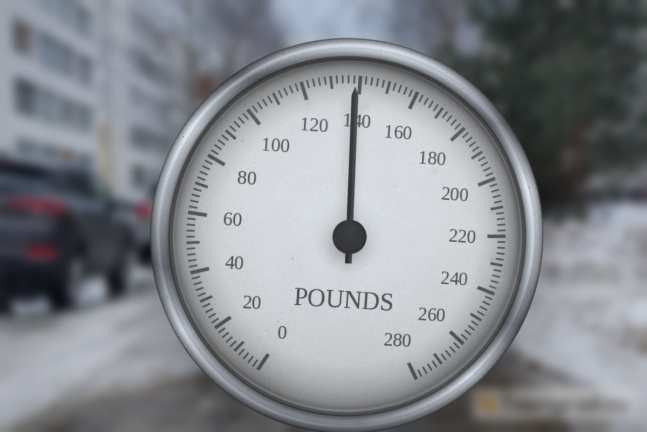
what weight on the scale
138 lb
